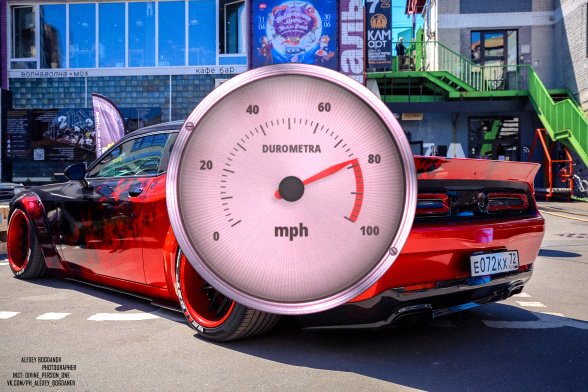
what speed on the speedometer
78 mph
